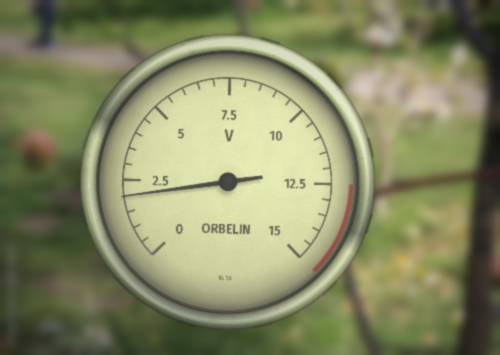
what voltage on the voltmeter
2 V
